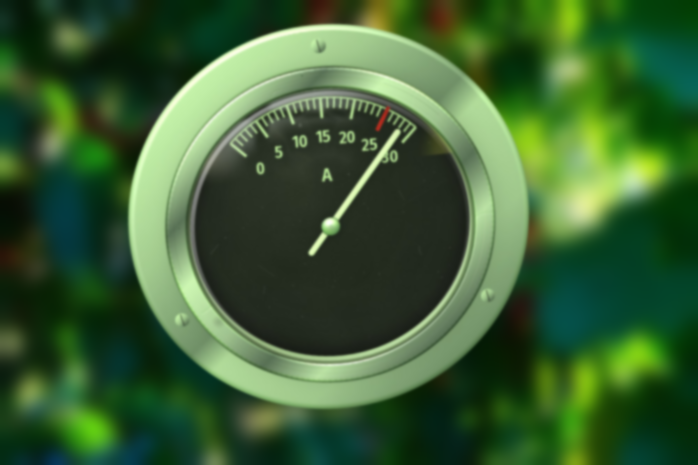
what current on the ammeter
28 A
